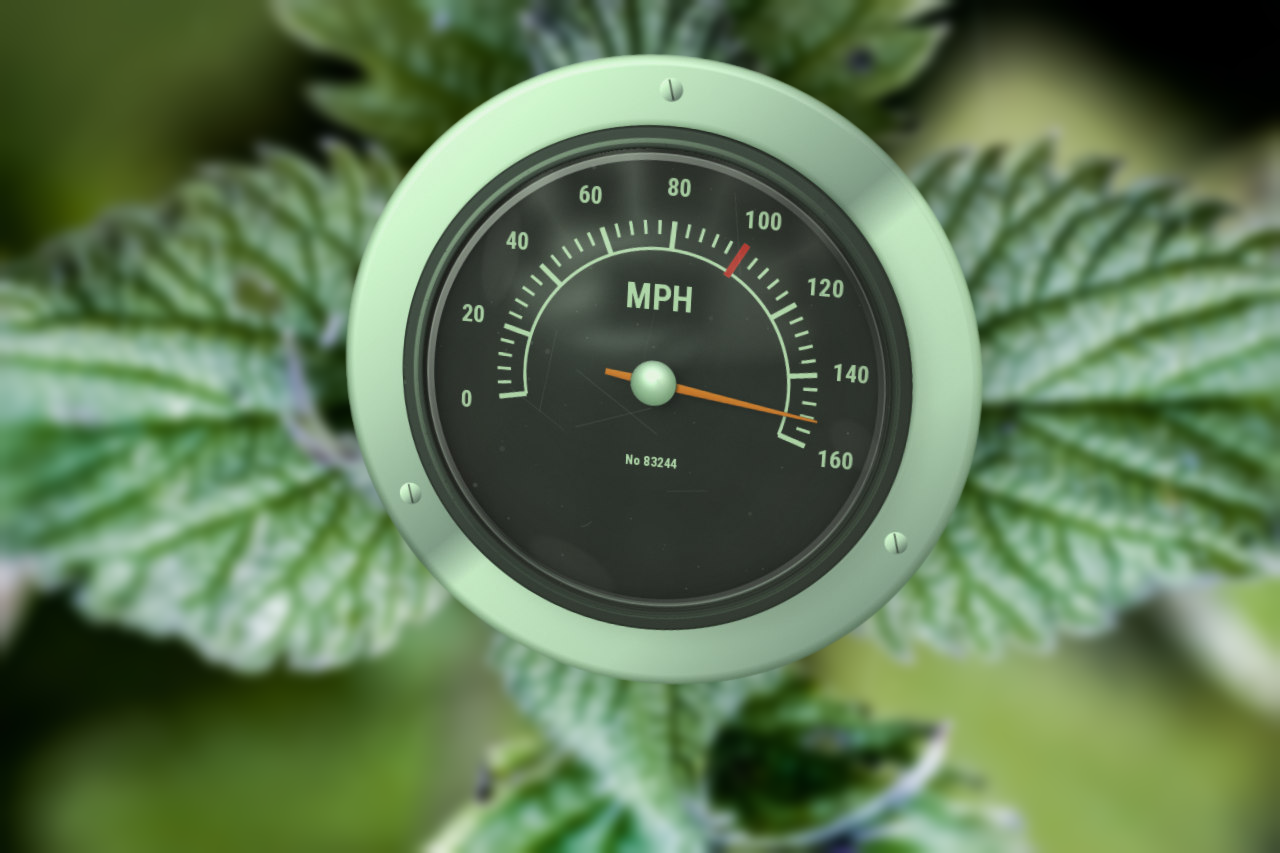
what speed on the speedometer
152 mph
